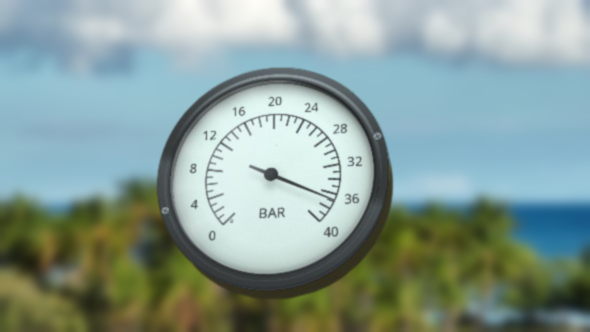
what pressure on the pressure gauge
37 bar
